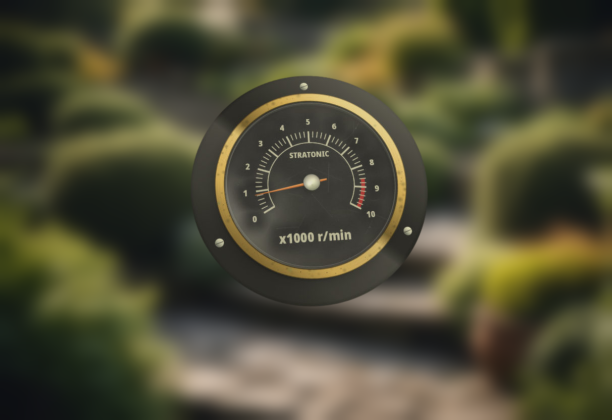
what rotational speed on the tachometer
800 rpm
